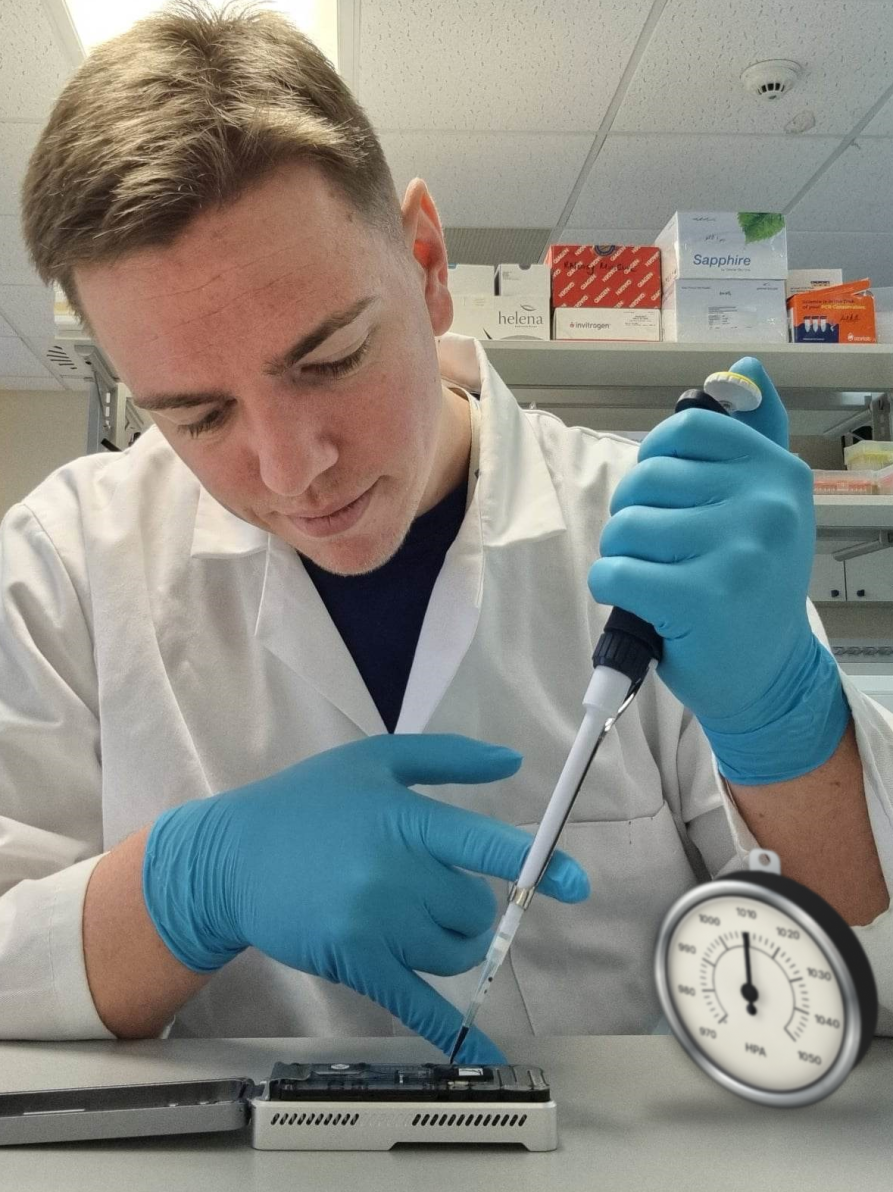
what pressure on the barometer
1010 hPa
